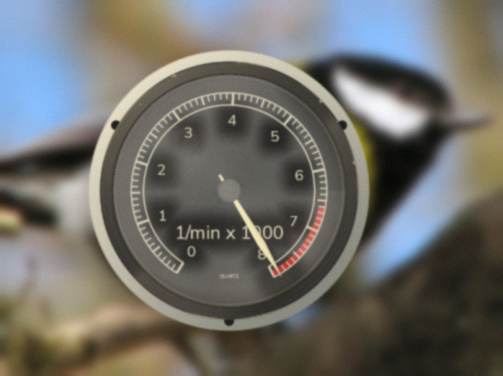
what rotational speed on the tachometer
7900 rpm
